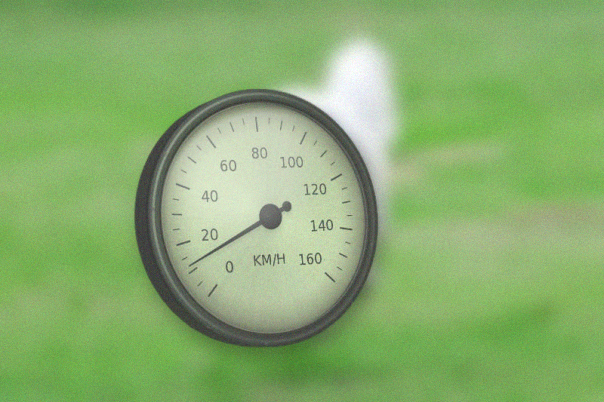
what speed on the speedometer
12.5 km/h
